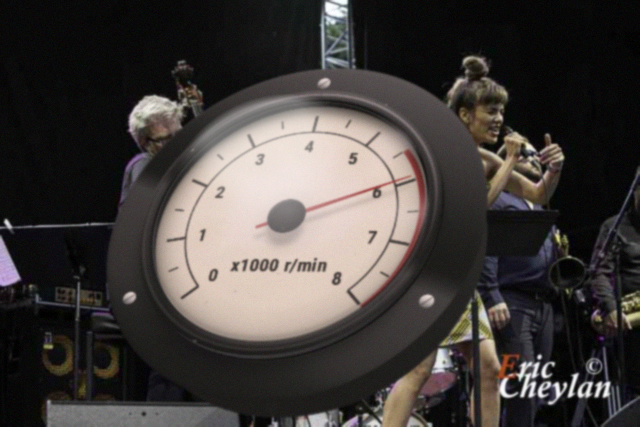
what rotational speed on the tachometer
6000 rpm
